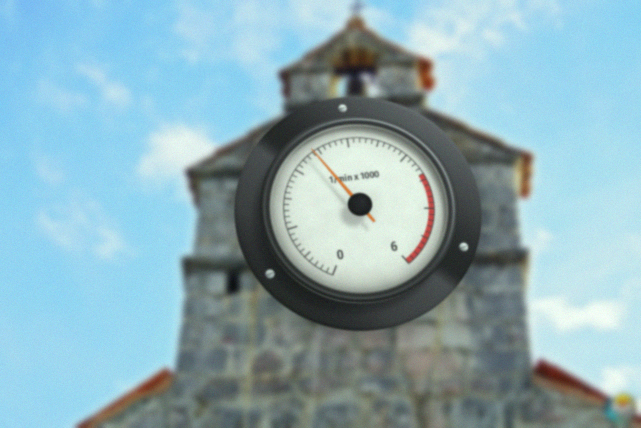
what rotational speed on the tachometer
2400 rpm
